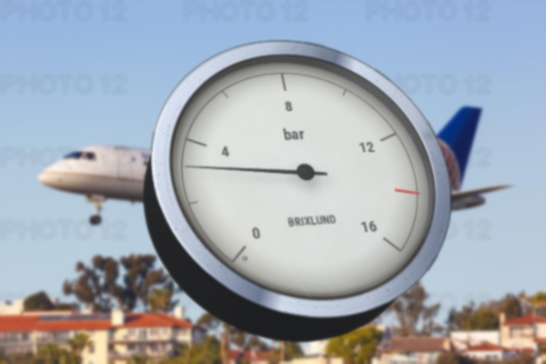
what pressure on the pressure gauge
3 bar
